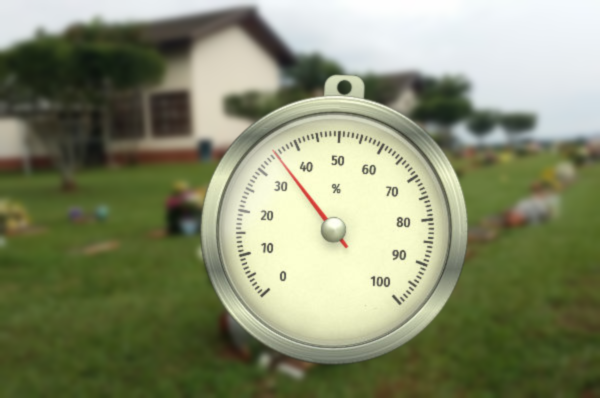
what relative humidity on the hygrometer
35 %
